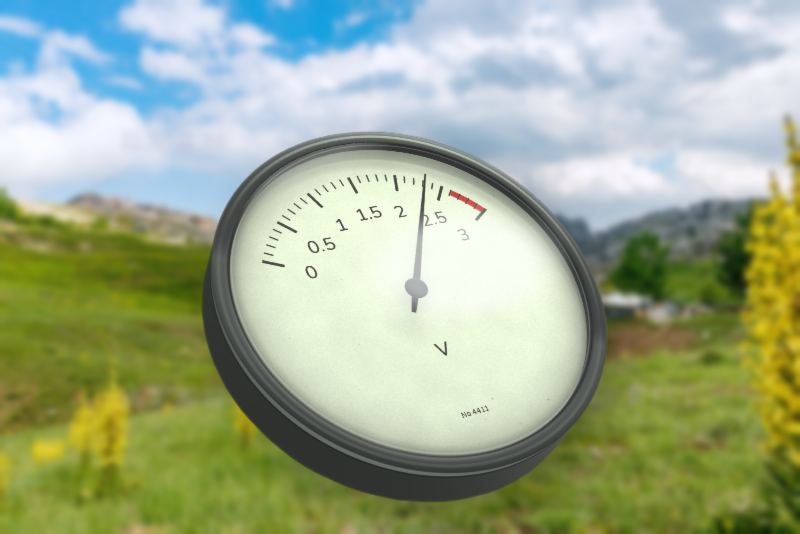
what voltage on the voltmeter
2.3 V
